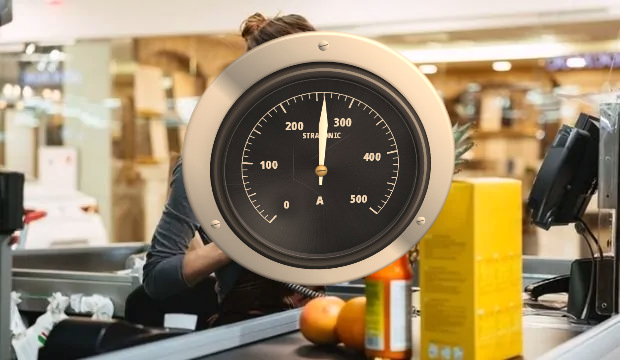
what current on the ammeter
260 A
